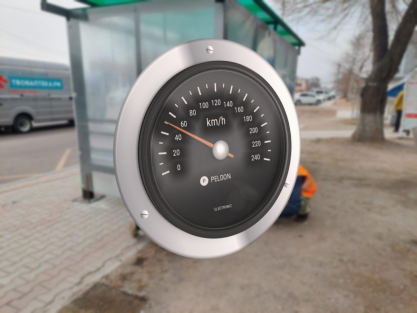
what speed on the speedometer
50 km/h
